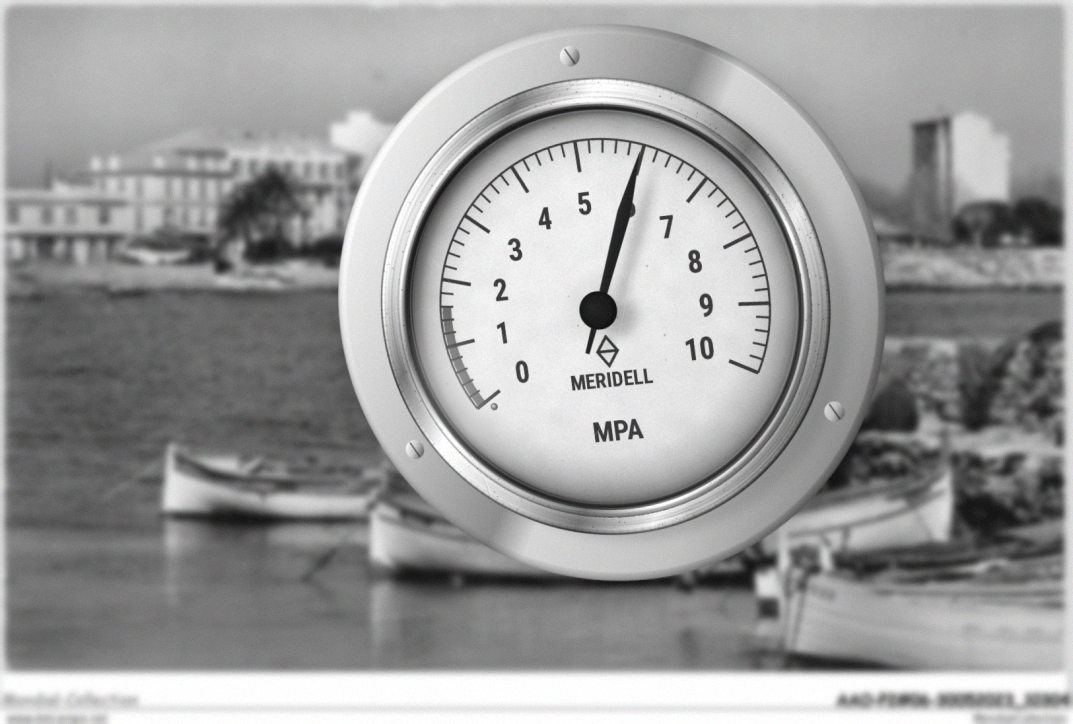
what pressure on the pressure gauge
6 MPa
